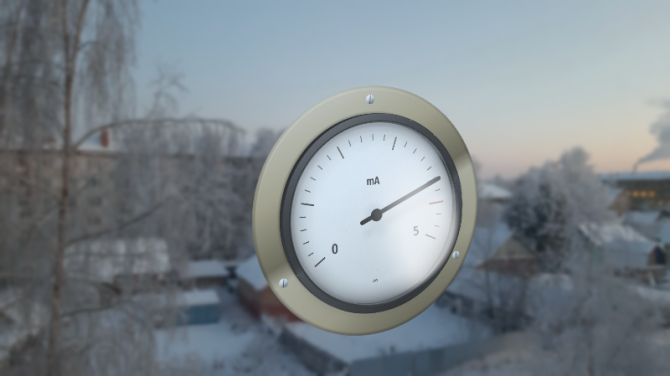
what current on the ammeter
4 mA
